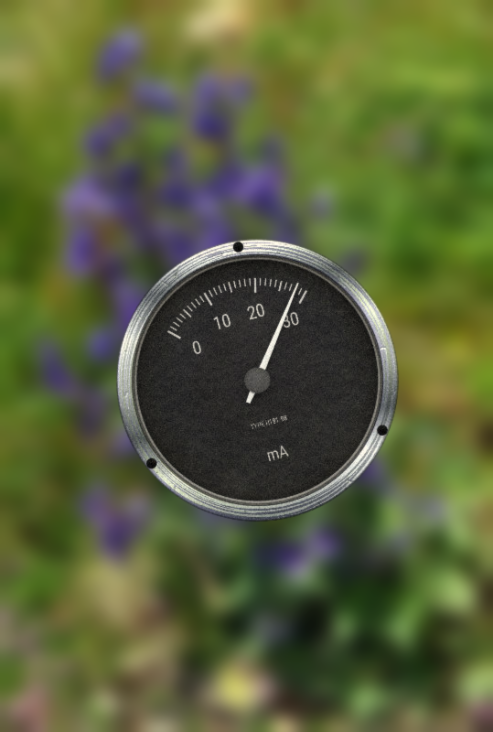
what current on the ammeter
28 mA
